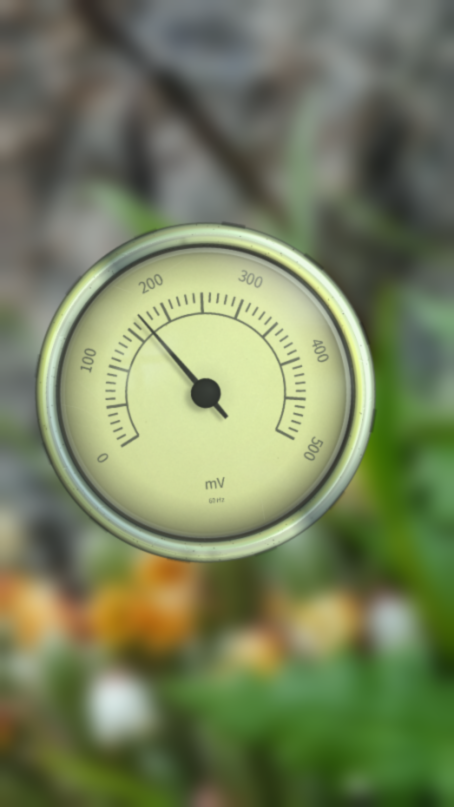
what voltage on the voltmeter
170 mV
